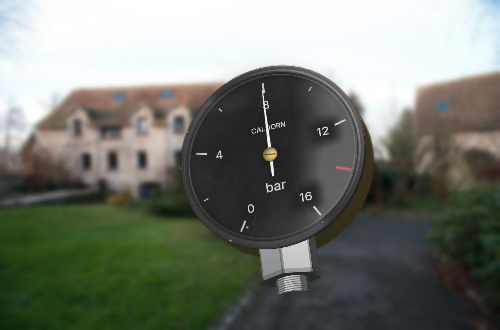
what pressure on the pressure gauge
8 bar
